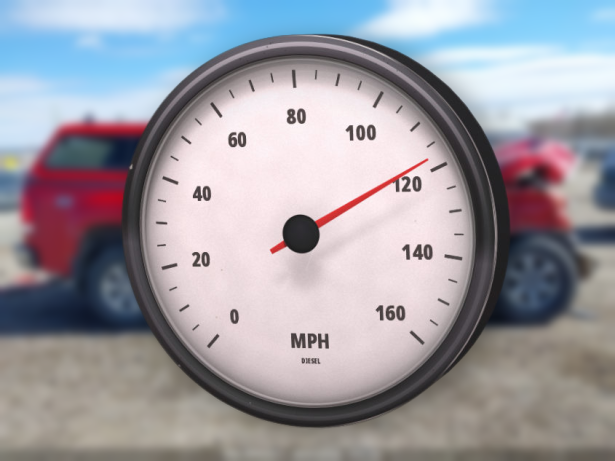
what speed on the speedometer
117.5 mph
